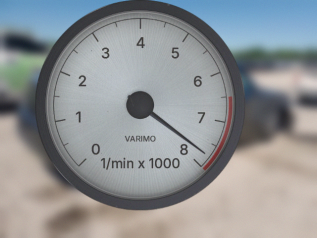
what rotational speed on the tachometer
7750 rpm
